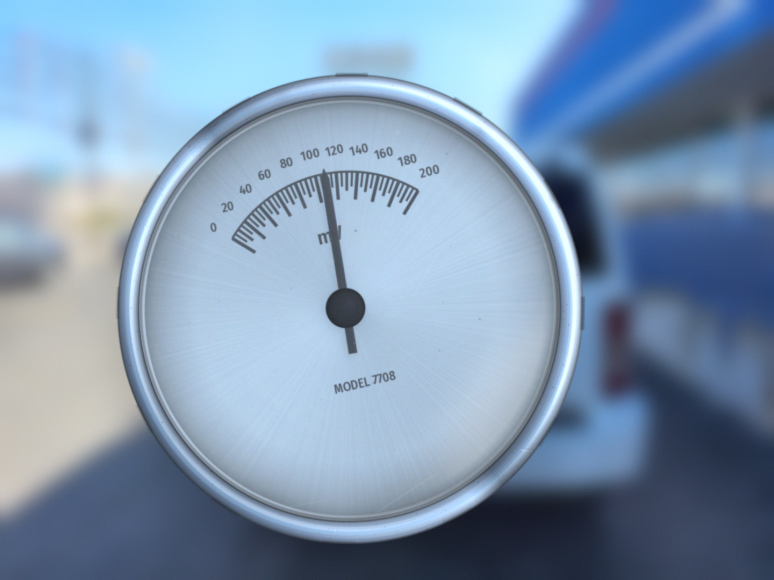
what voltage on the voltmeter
110 mV
